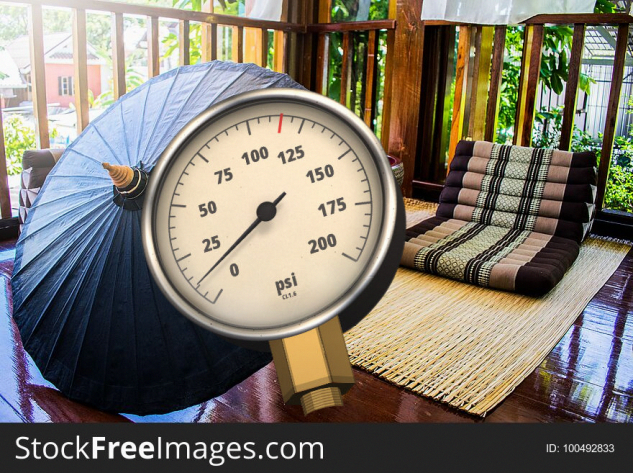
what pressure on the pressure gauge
10 psi
